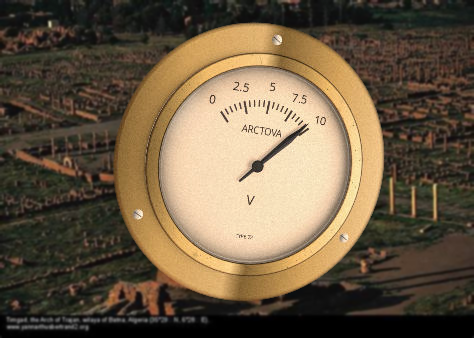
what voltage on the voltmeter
9.5 V
